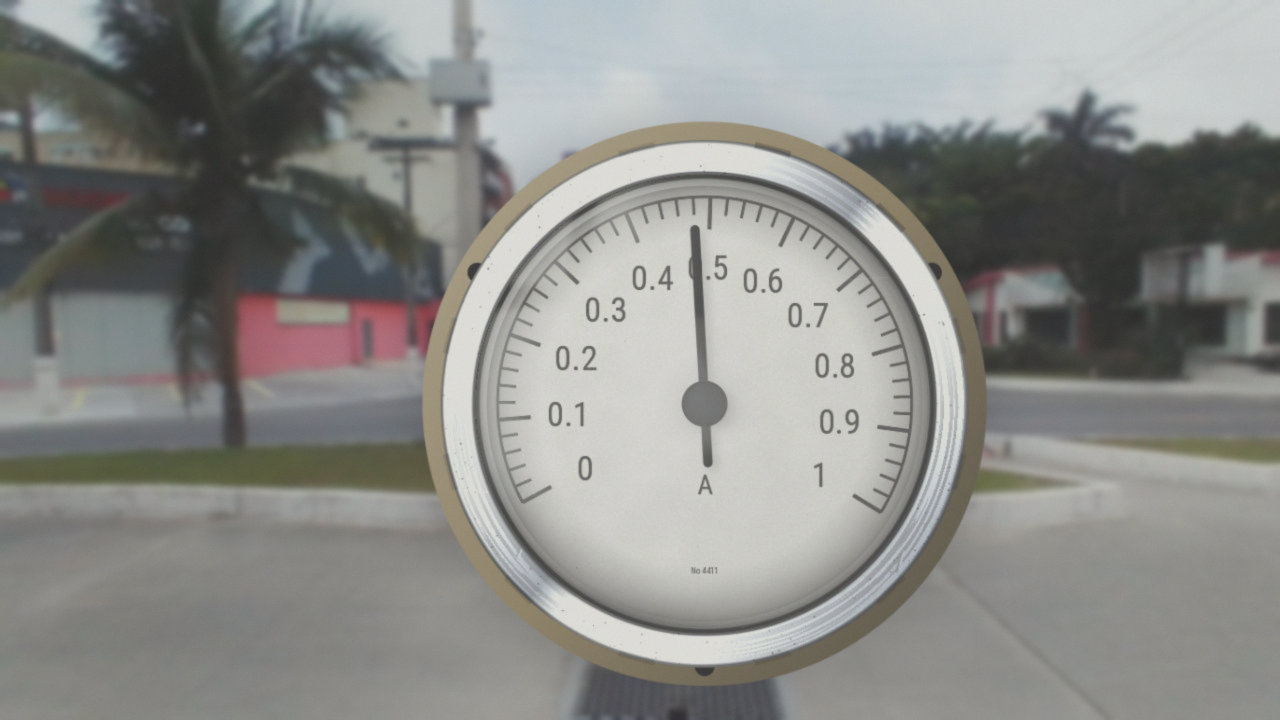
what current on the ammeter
0.48 A
